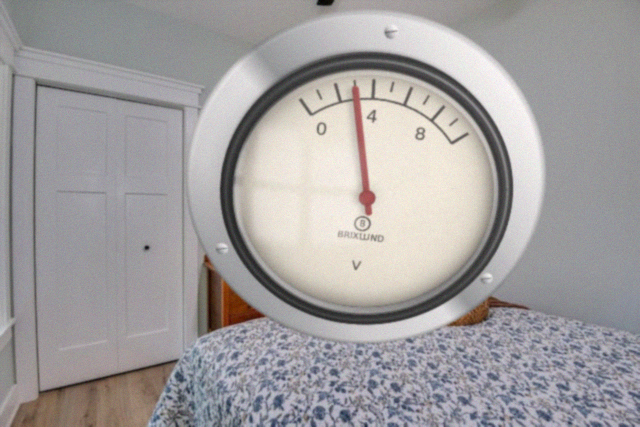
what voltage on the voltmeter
3 V
